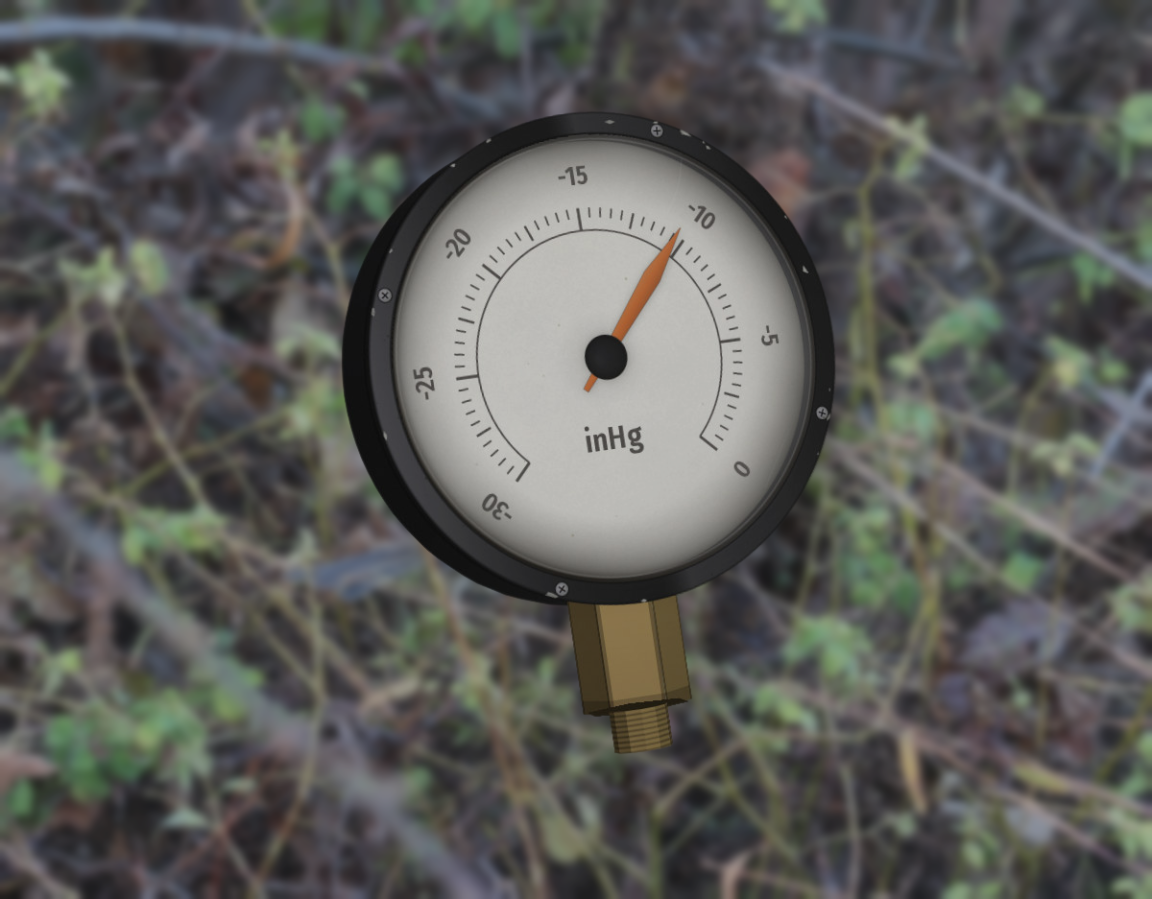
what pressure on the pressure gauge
-10.5 inHg
